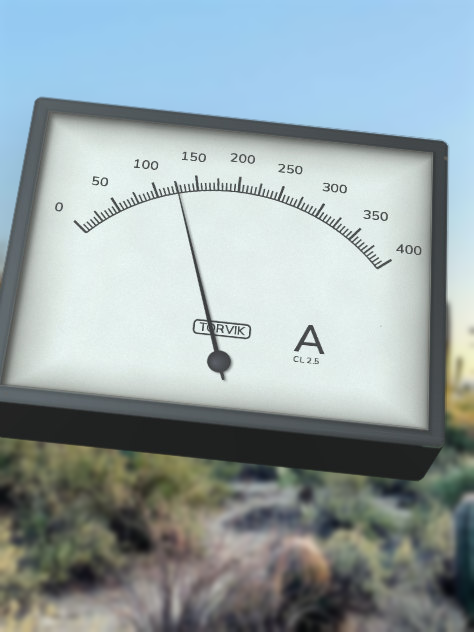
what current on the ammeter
125 A
